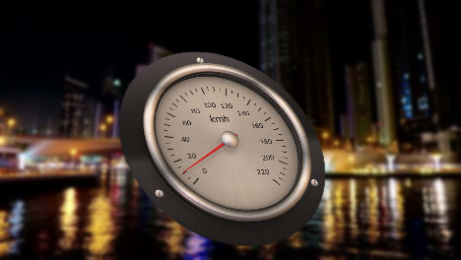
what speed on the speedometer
10 km/h
